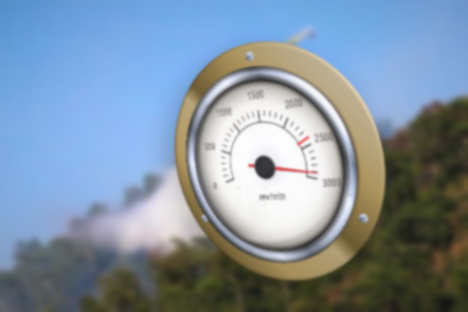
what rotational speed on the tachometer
2900 rpm
